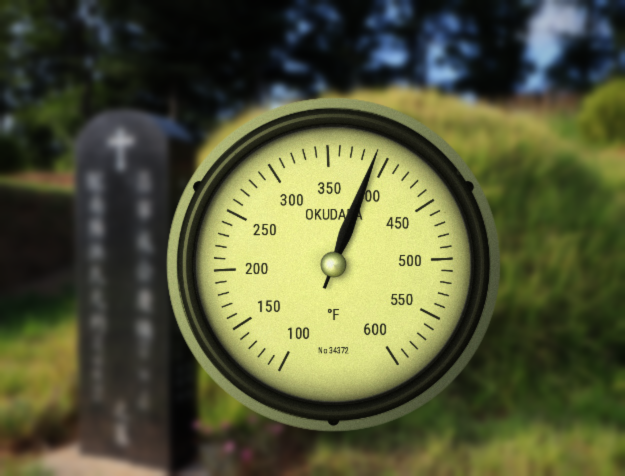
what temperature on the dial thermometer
390 °F
